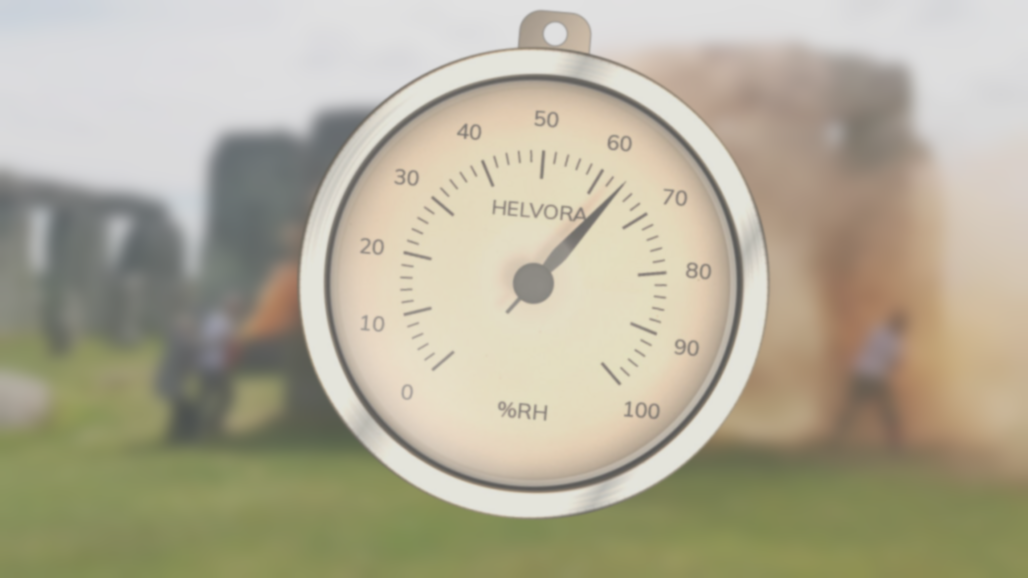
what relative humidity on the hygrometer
64 %
